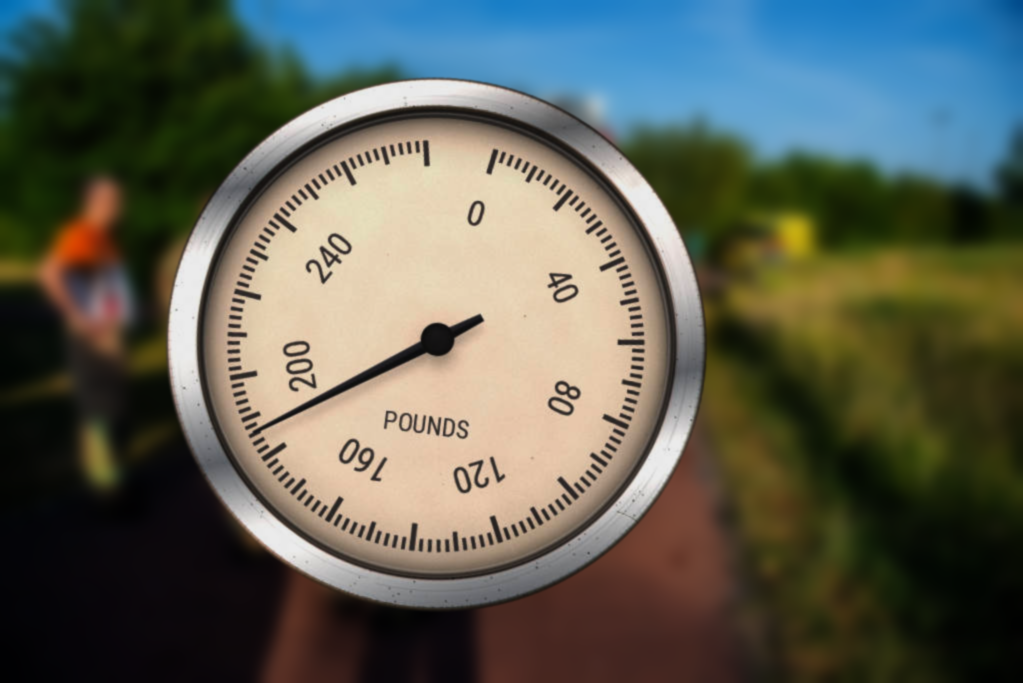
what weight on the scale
186 lb
